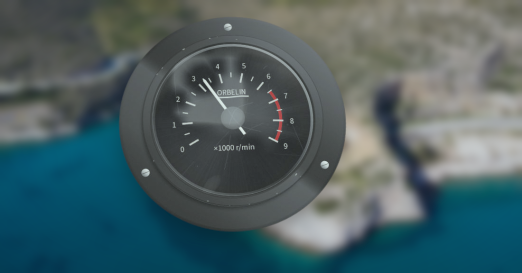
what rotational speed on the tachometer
3250 rpm
